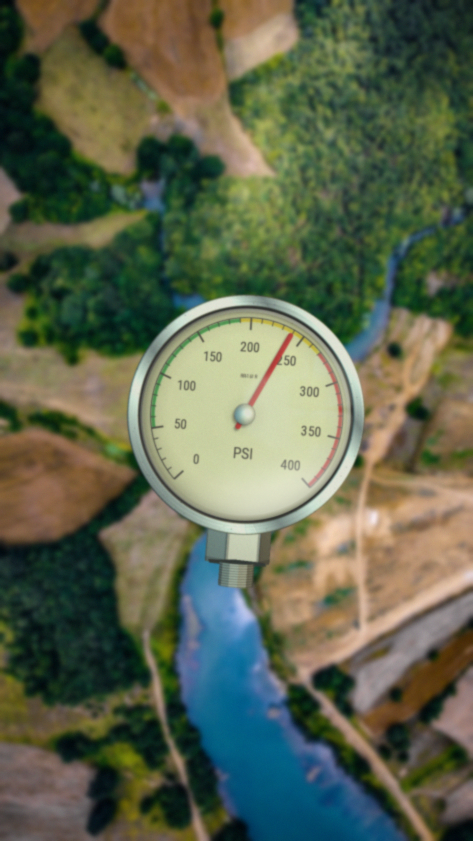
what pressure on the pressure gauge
240 psi
